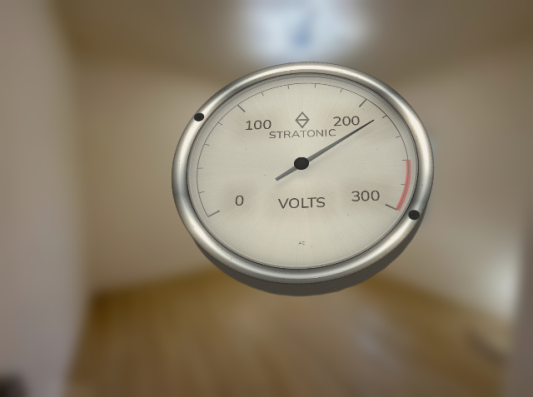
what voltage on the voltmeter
220 V
